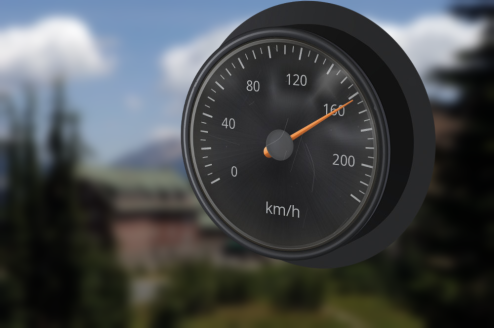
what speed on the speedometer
162.5 km/h
